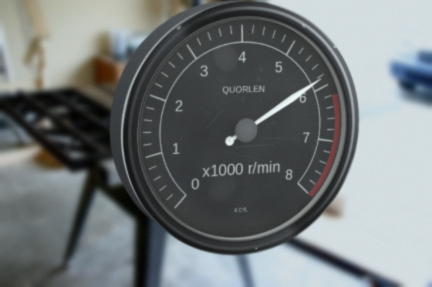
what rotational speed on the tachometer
5800 rpm
